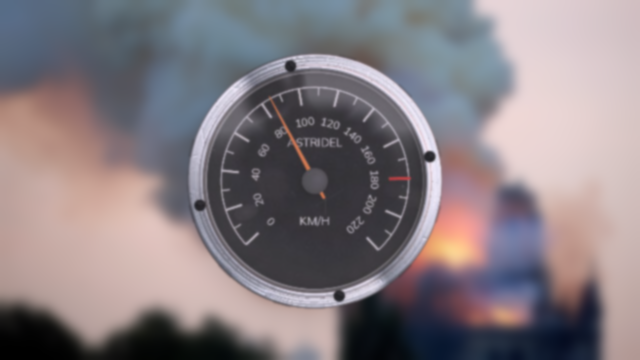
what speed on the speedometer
85 km/h
